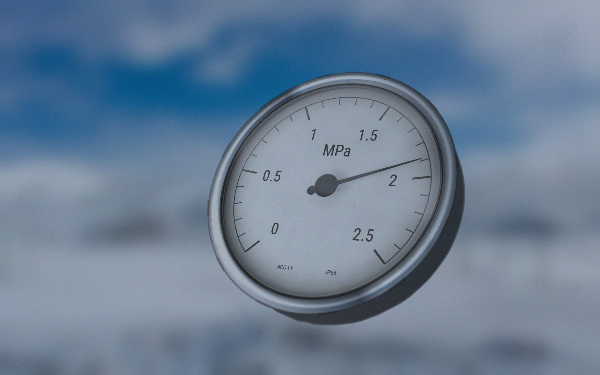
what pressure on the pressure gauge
1.9 MPa
